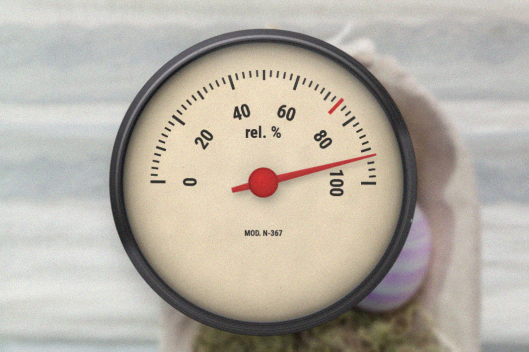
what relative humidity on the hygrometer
92 %
